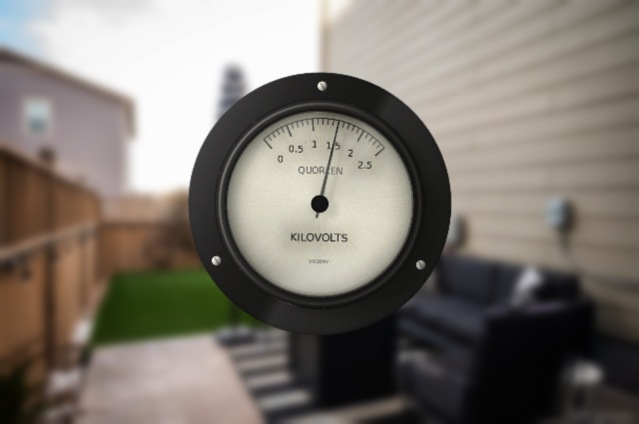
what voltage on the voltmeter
1.5 kV
